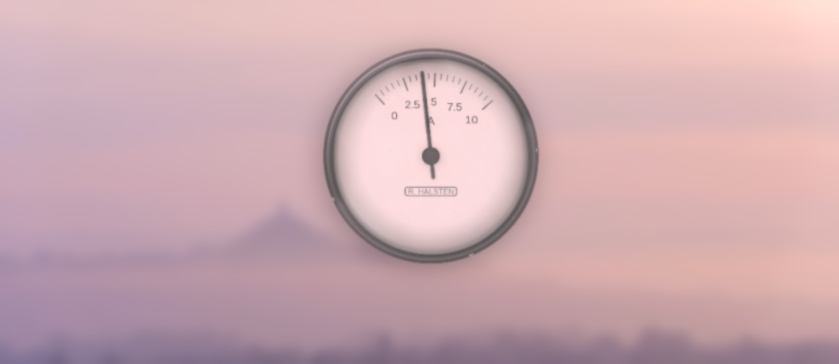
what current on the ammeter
4 A
